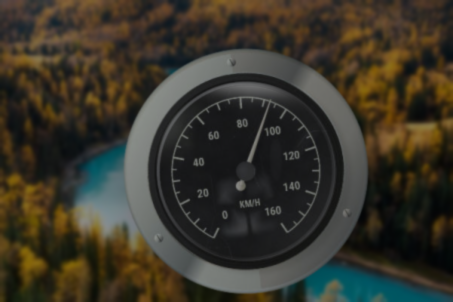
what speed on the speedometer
92.5 km/h
